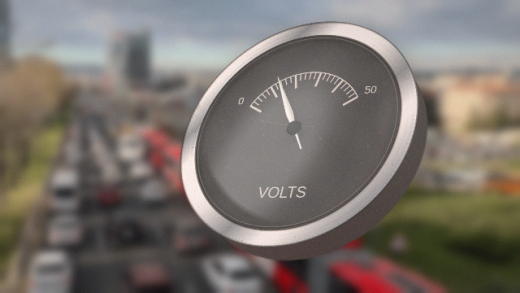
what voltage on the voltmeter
14 V
